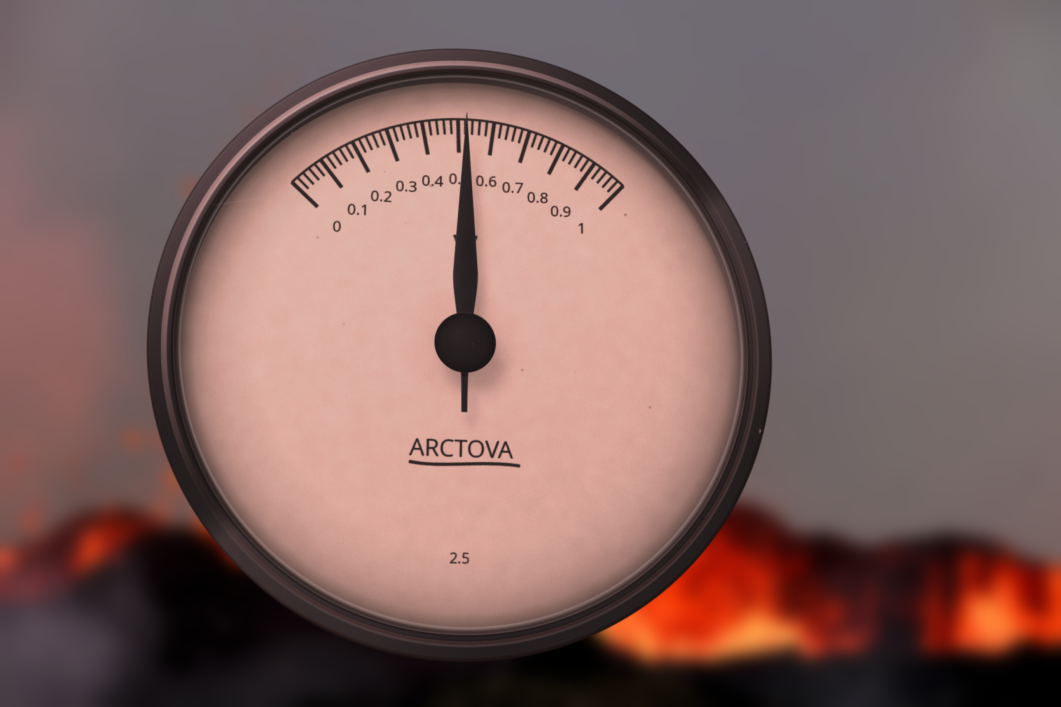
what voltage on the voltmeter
0.52 V
